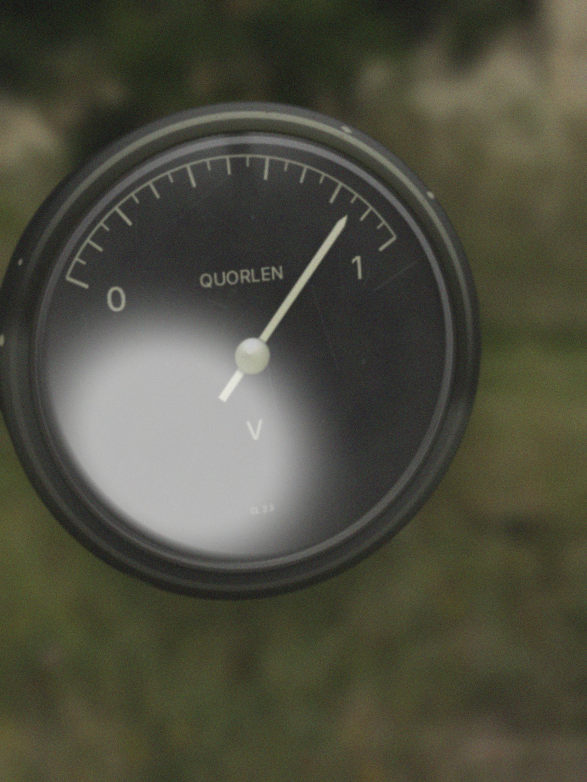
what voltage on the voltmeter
0.85 V
